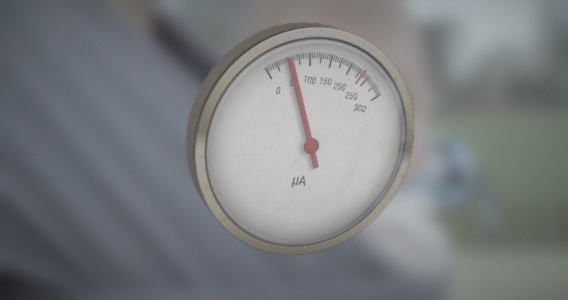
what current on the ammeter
50 µA
